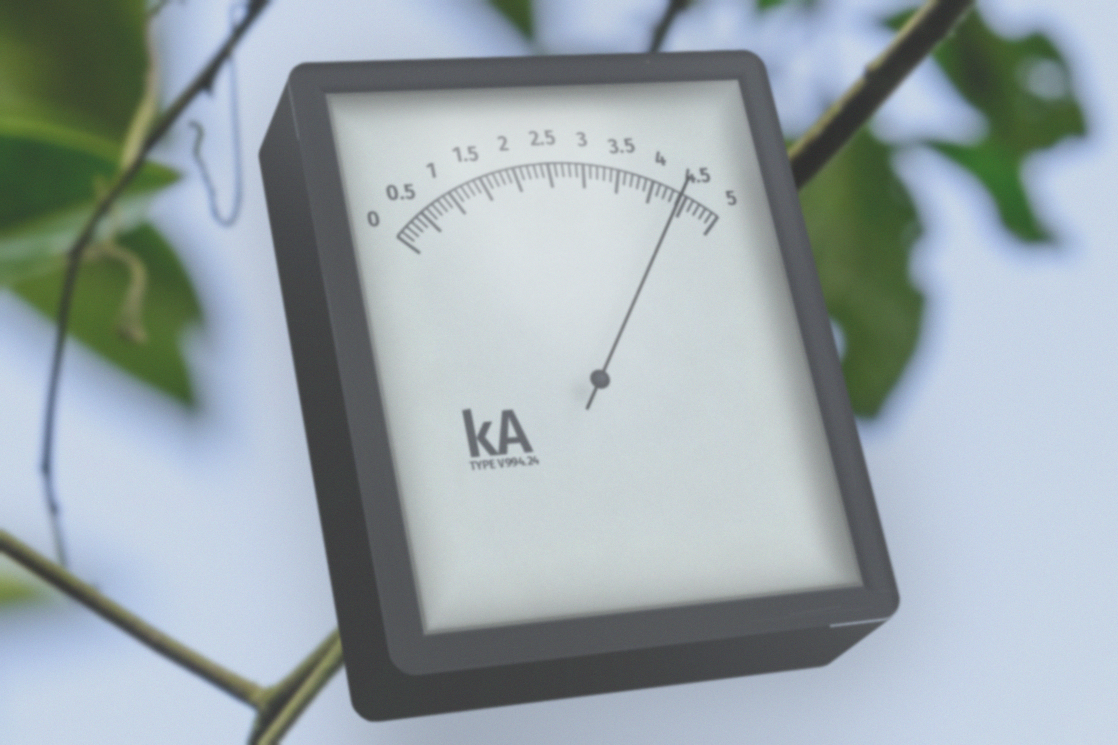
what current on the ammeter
4.4 kA
